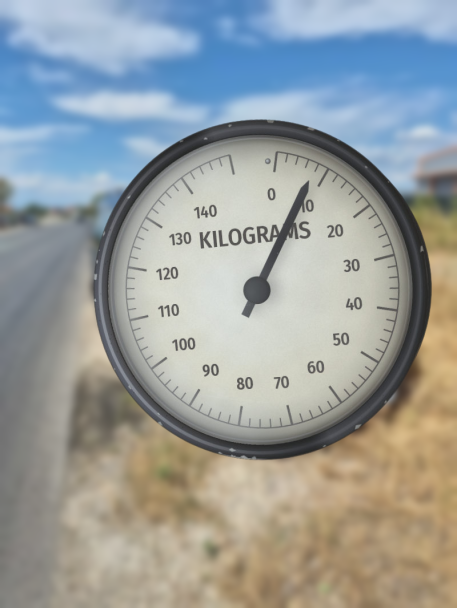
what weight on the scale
8 kg
